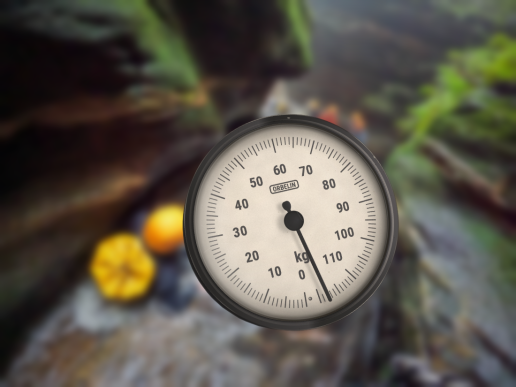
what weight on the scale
118 kg
